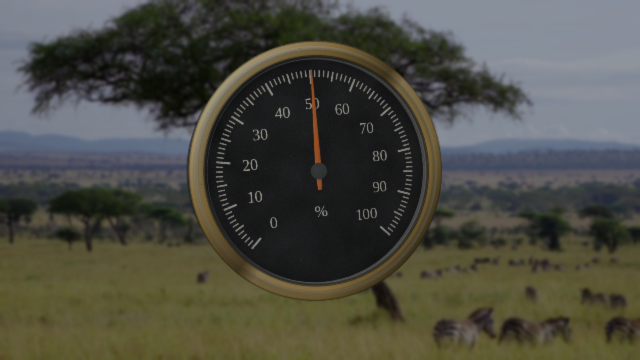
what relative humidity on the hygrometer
50 %
